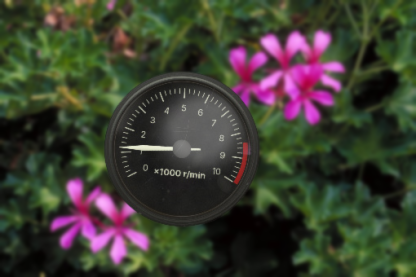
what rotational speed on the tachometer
1200 rpm
